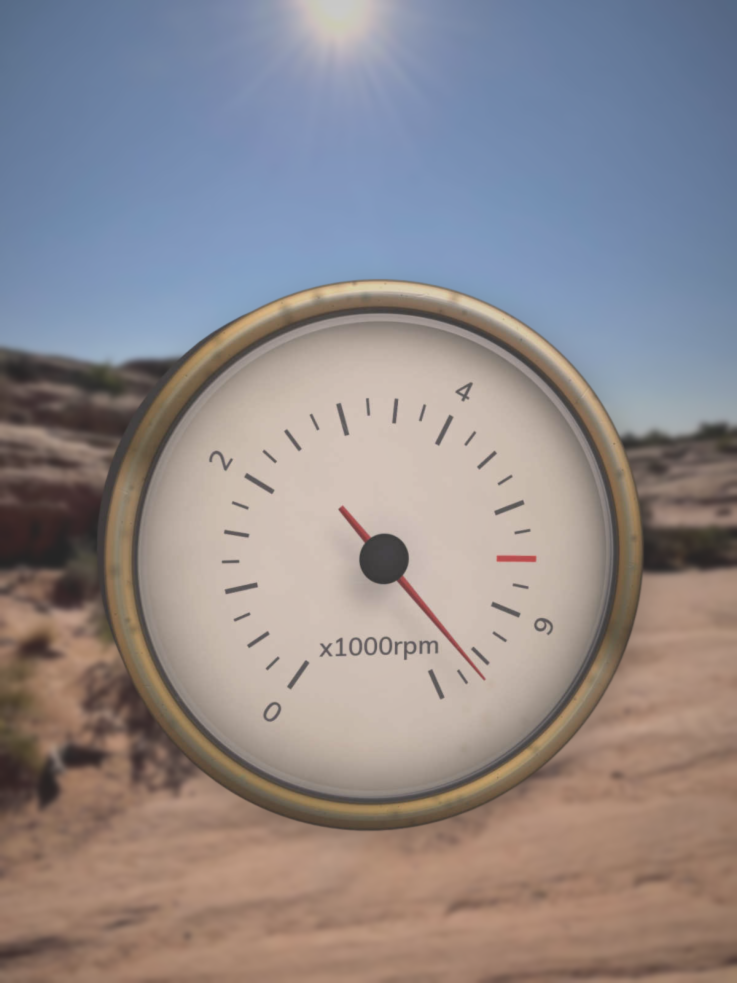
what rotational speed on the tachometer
6625 rpm
